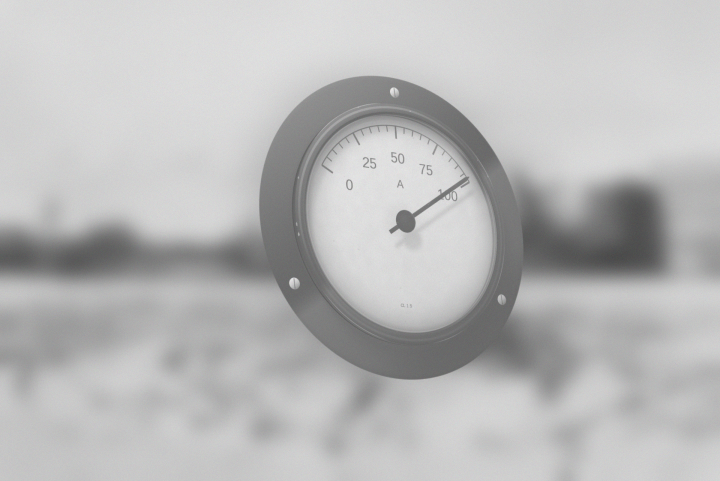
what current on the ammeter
97.5 A
